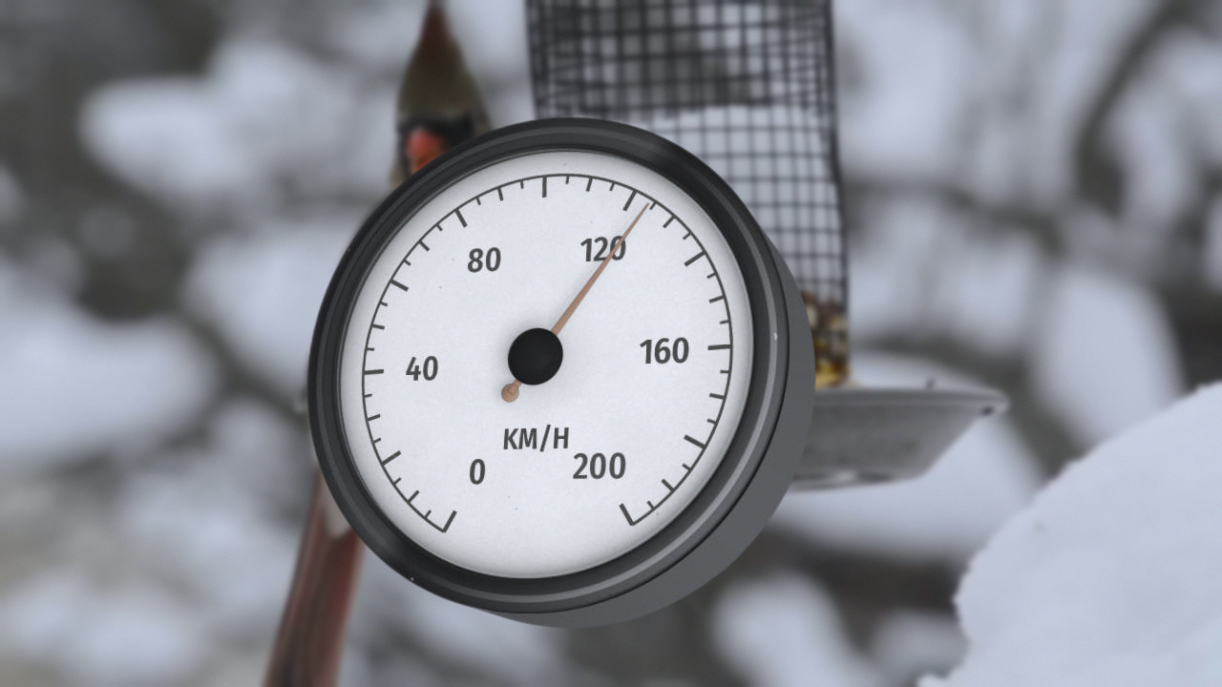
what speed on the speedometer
125 km/h
